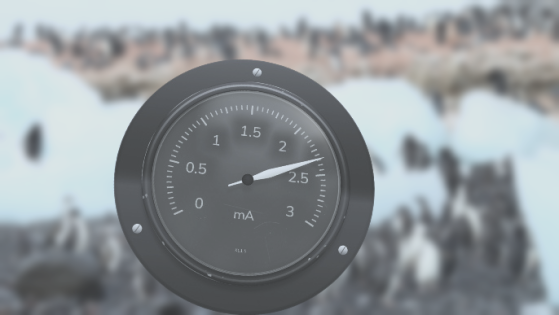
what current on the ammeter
2.35 mA
